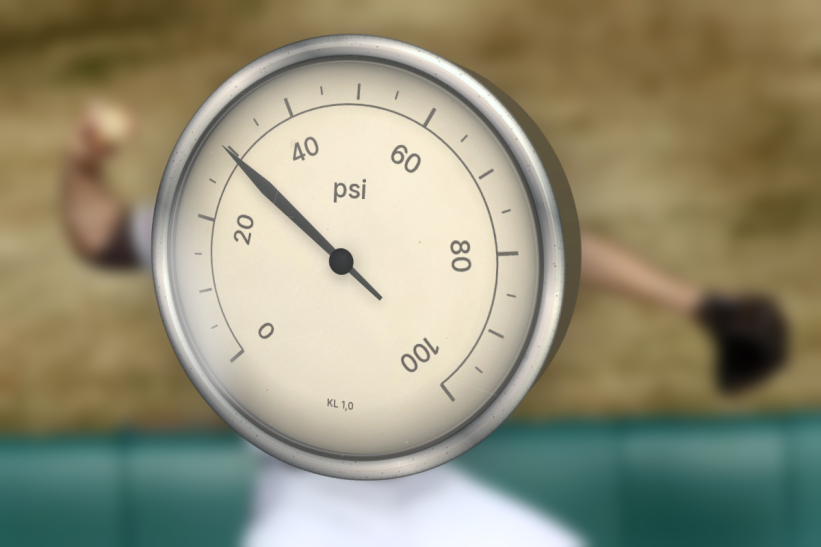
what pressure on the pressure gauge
30 psi
